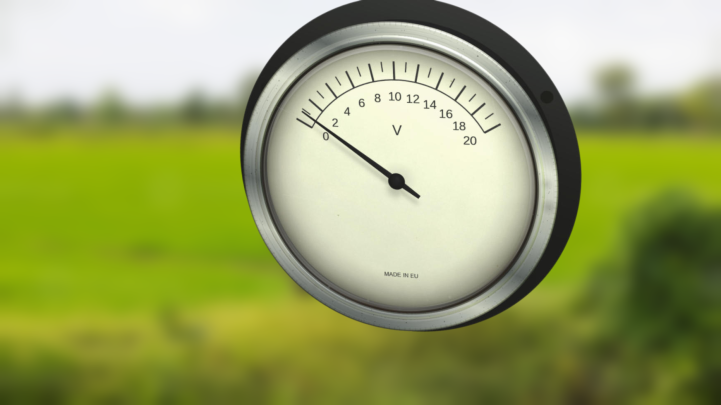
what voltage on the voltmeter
1 V
